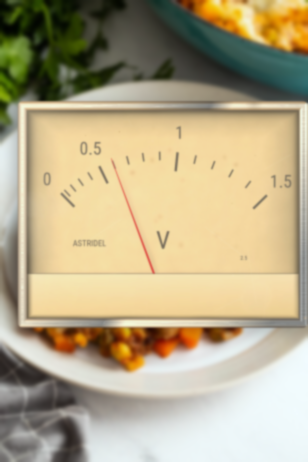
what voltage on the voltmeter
0.6 V
